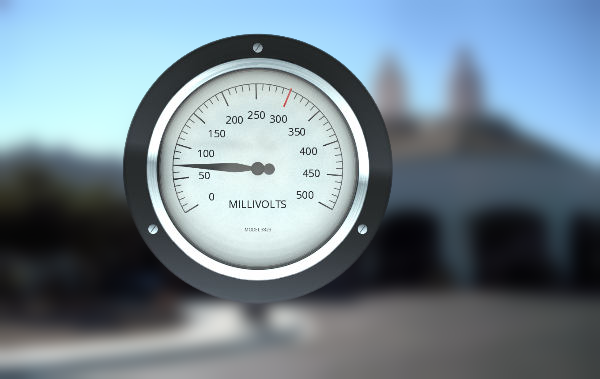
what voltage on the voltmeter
70 mV
